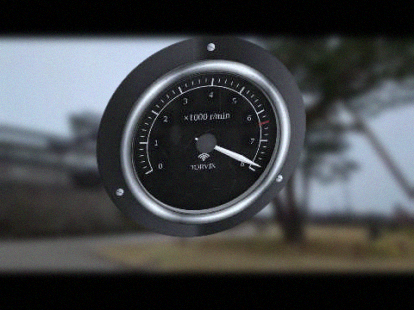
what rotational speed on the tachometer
7800 rpm
